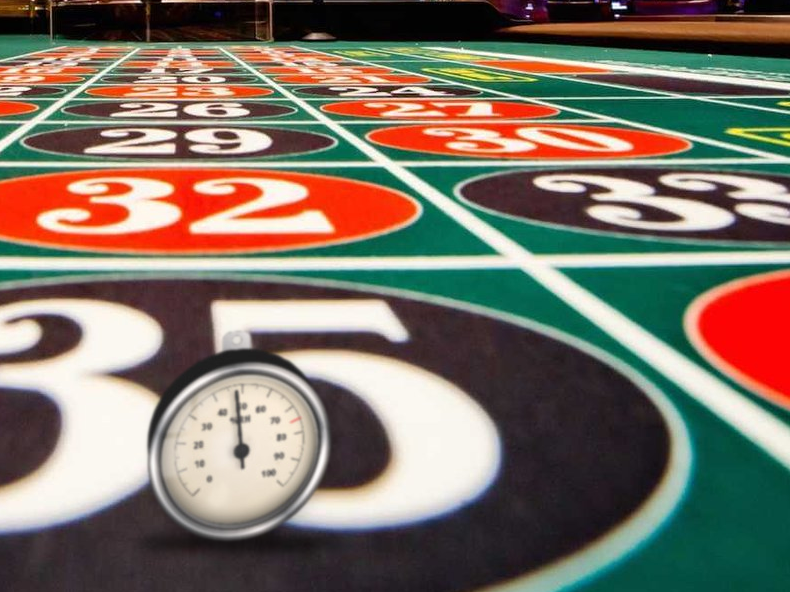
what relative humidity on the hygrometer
47.5 %
